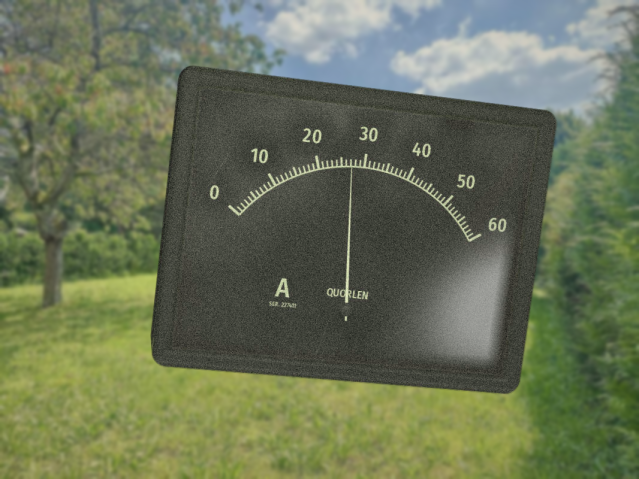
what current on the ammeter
27 A
